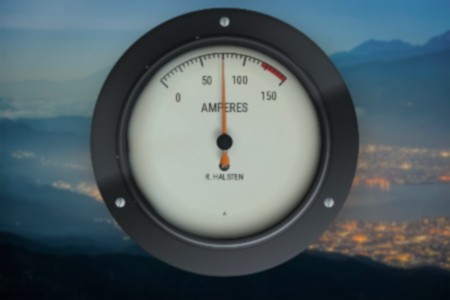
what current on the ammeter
75 A
